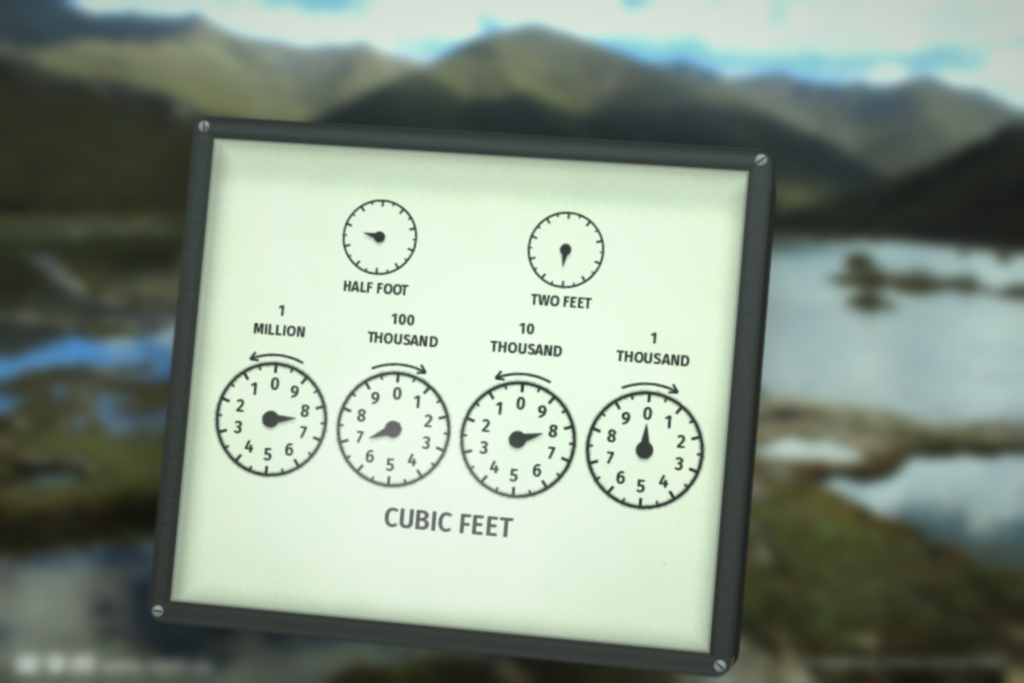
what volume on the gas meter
768000 ft³
